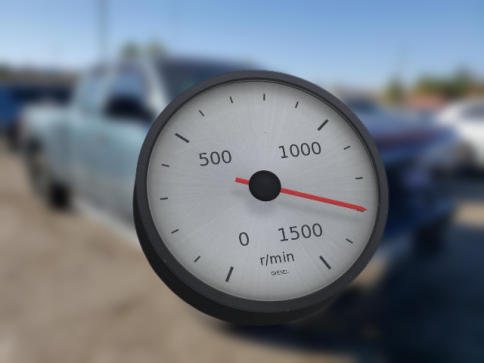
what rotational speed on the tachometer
1300 rpm
